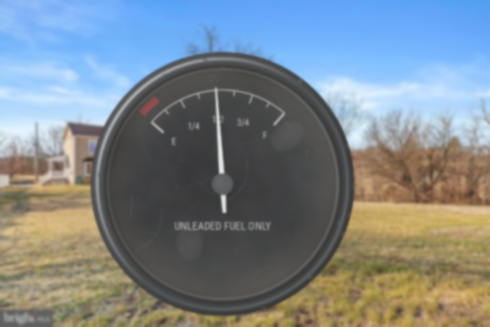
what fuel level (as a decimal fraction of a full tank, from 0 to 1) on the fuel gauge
0.5
